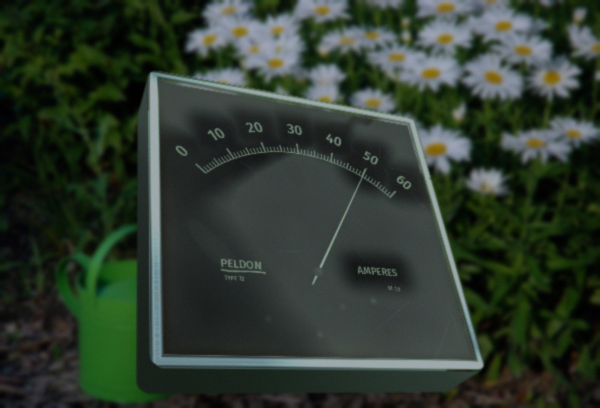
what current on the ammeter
50 A
